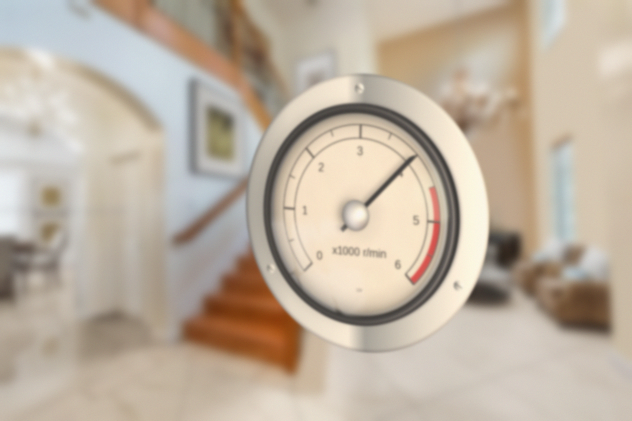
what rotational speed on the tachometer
4000 rpm
